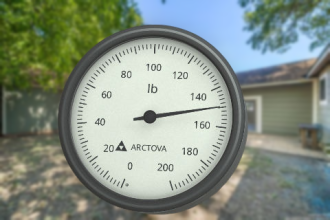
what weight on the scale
150 lb
